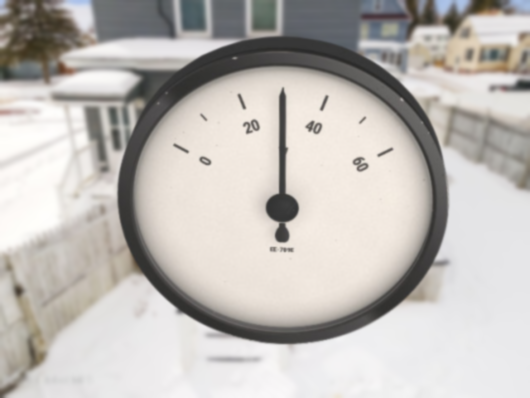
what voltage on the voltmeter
30 V
